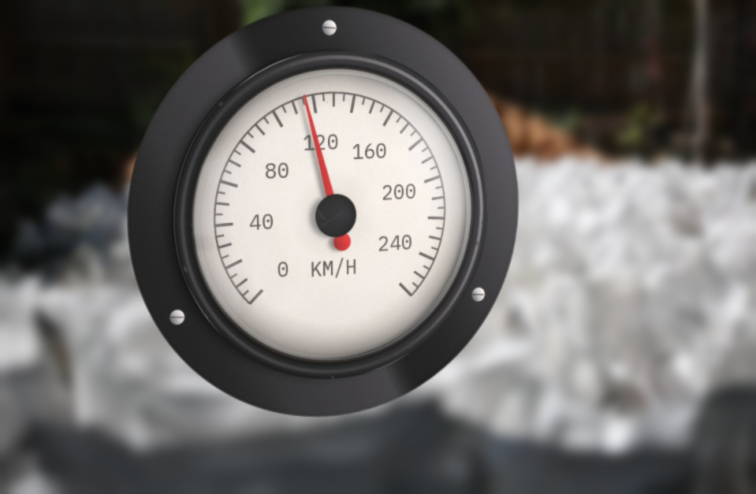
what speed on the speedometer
115 km/h
